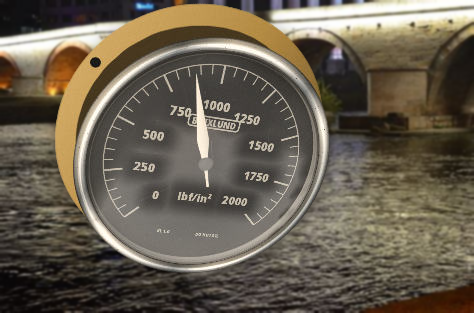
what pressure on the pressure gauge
875 psi
